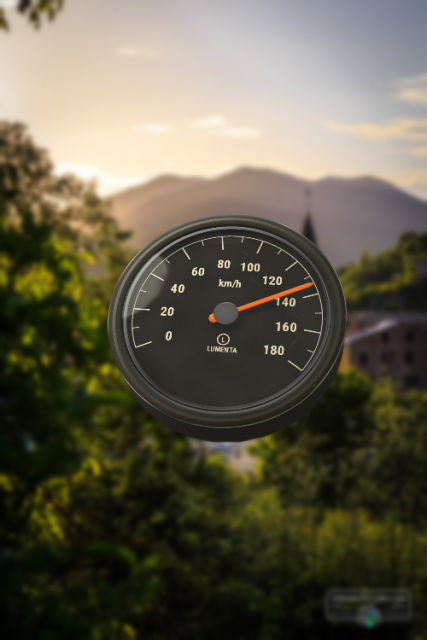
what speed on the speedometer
135 km/h
